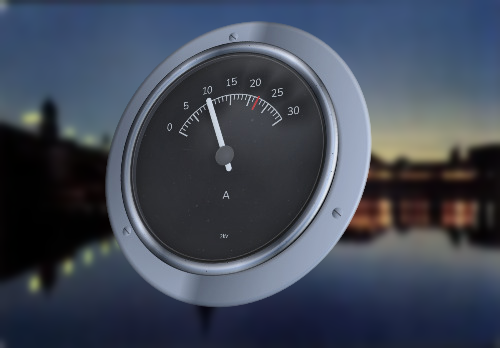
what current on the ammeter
10 A
